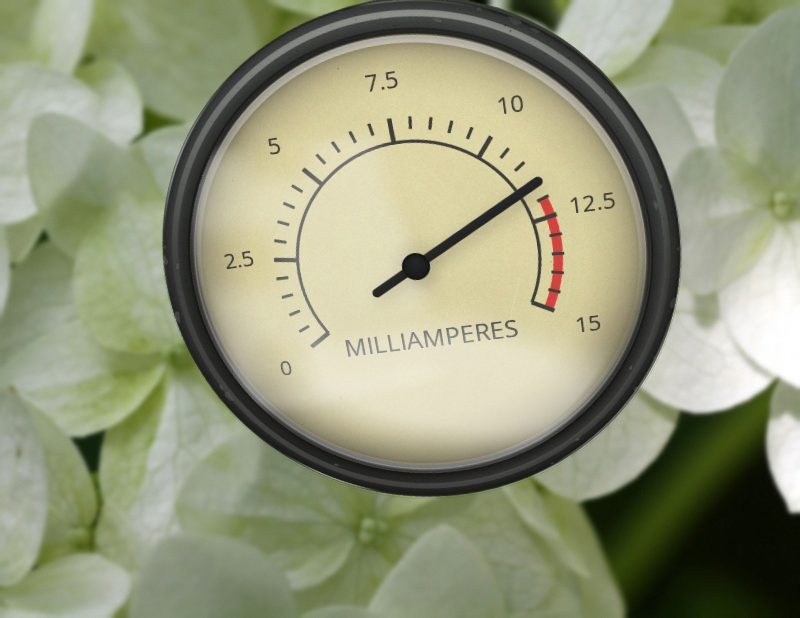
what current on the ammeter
11.5 mA
